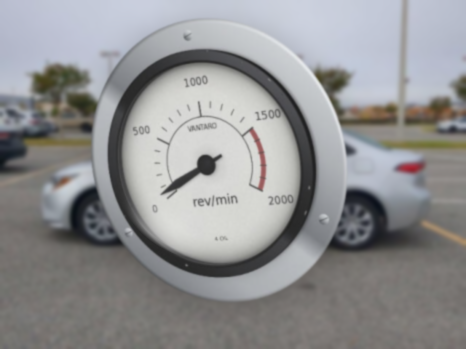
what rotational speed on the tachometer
50 rpm
